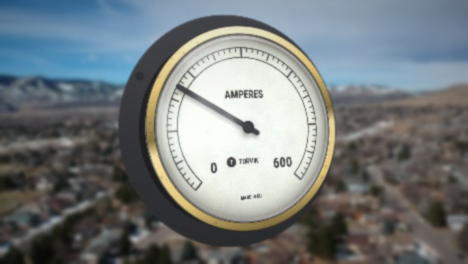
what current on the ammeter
170 A
